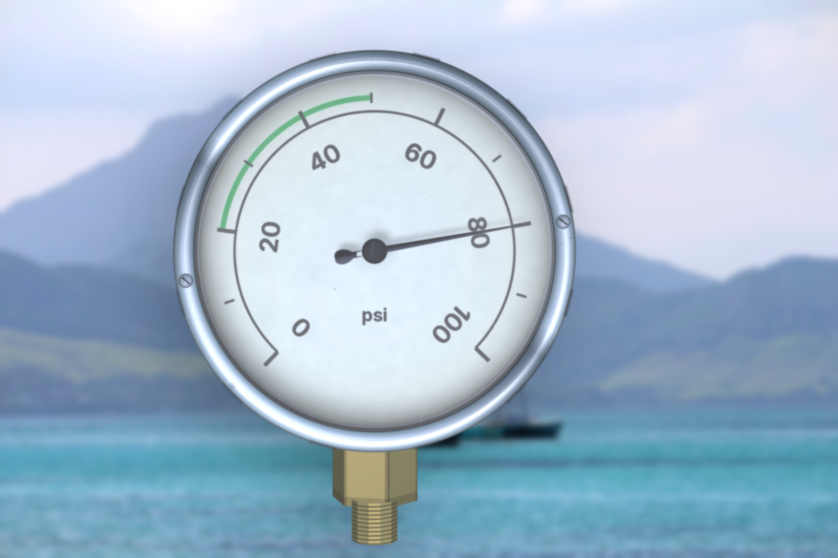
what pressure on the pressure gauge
80 psi
